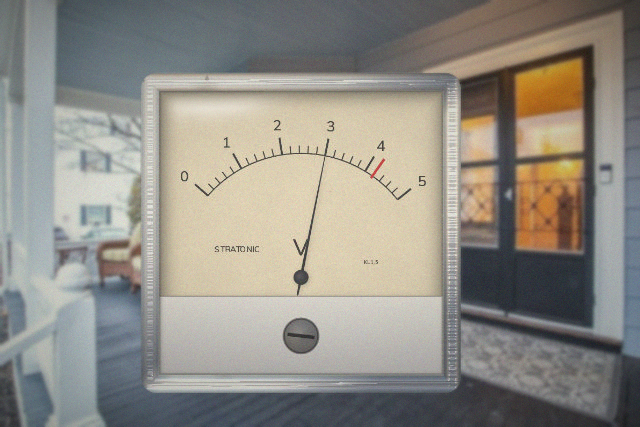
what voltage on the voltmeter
3 V
